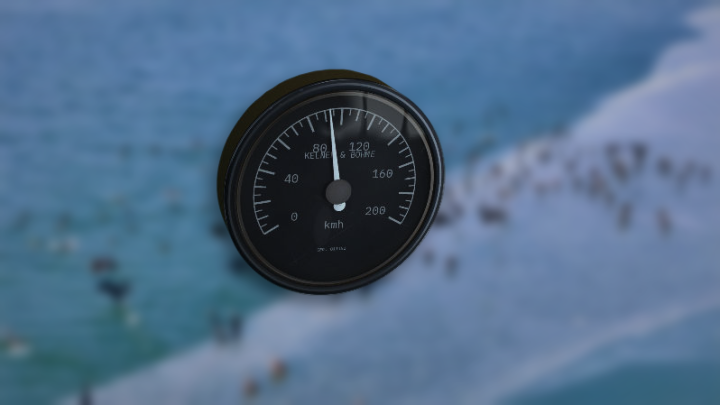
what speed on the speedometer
92.5 km/h
